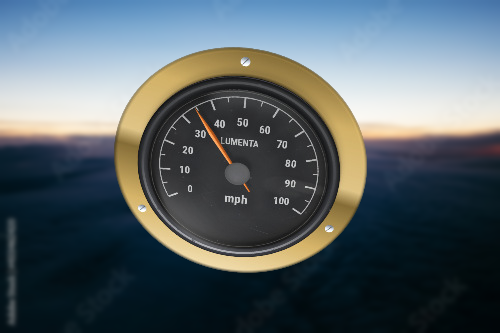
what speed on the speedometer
35 mph
